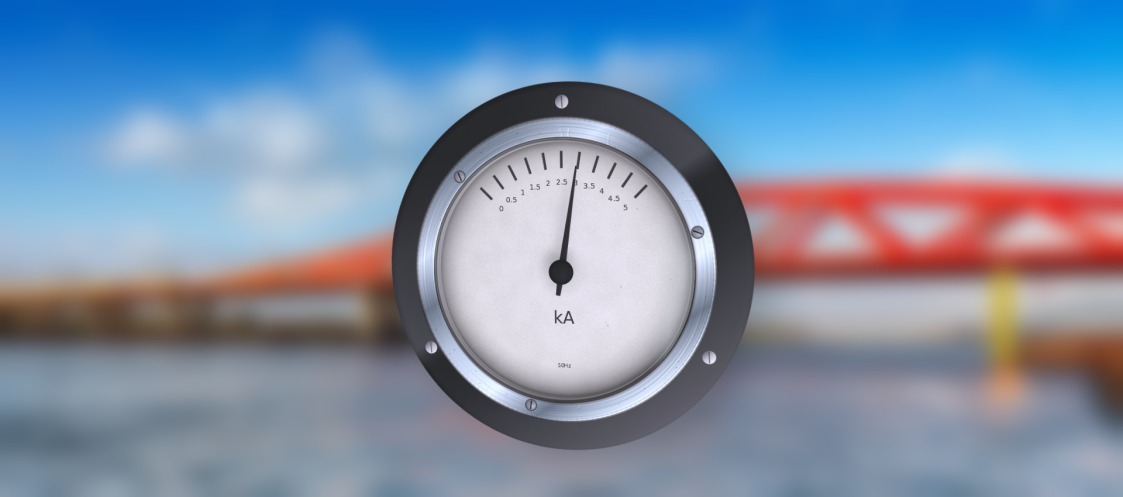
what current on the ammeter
3 kA
